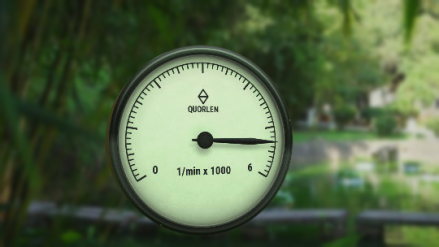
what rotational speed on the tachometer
5300 rpm
